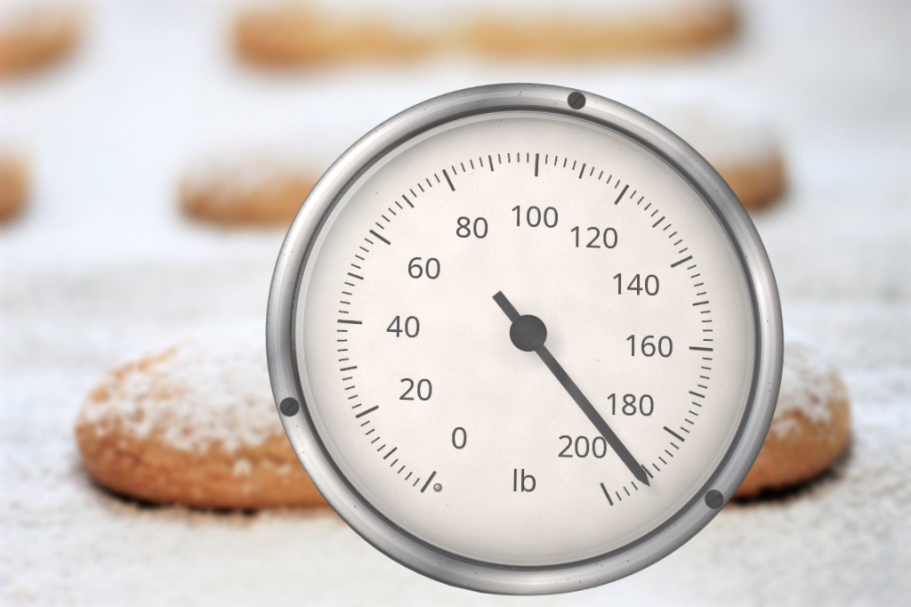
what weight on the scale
192 lb
